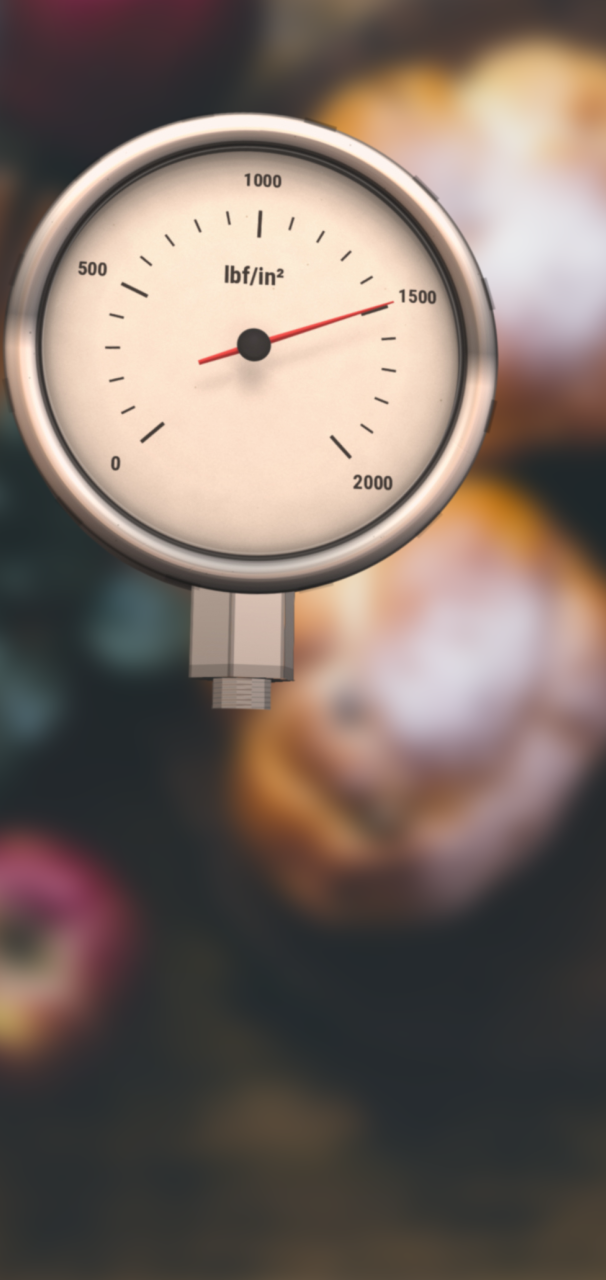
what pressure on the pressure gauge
1500 psi
